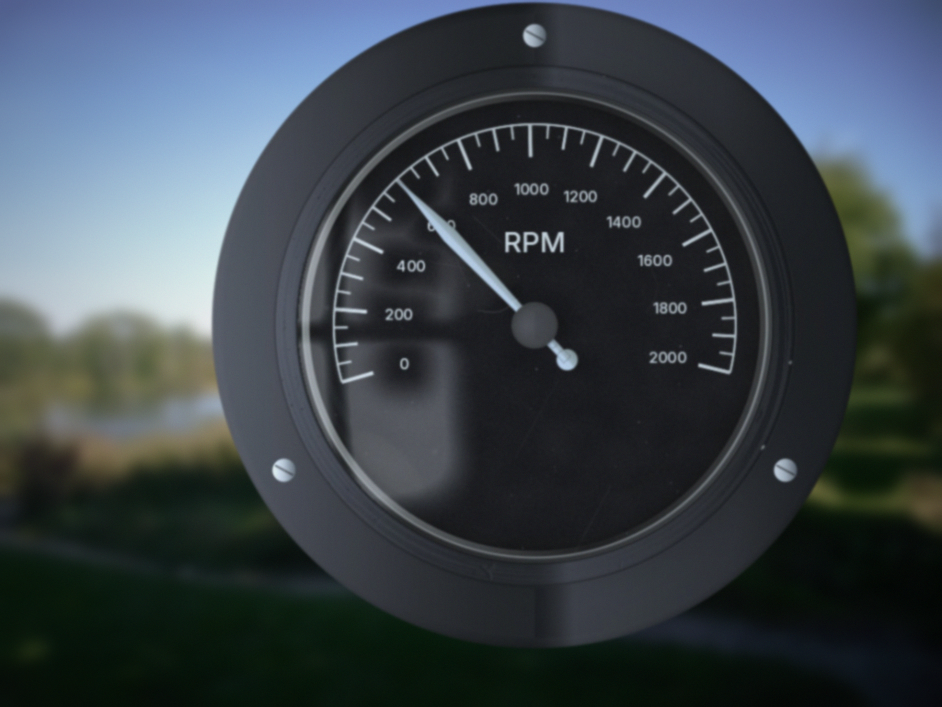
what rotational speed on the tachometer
600 rpm
